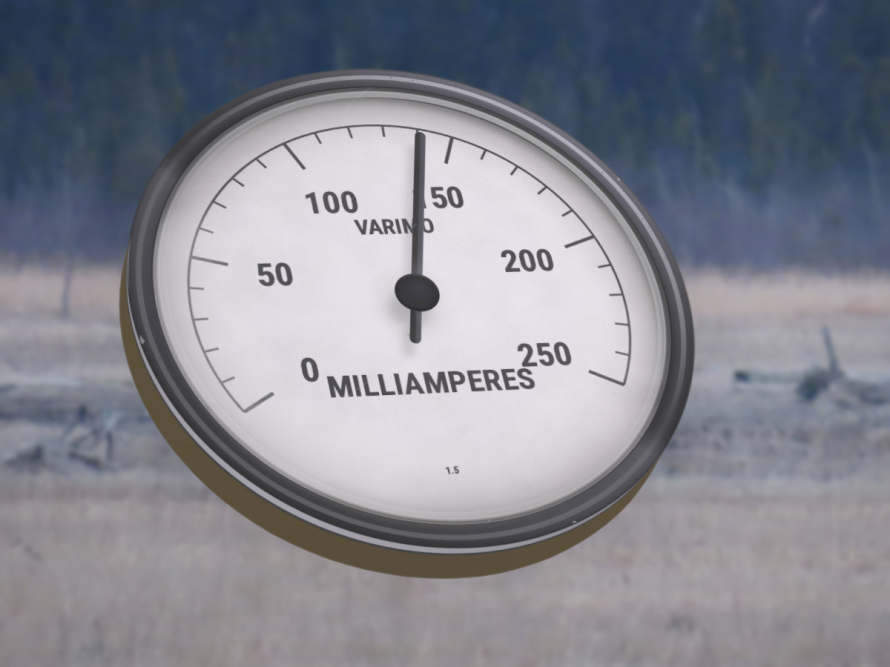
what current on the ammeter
140 mA
